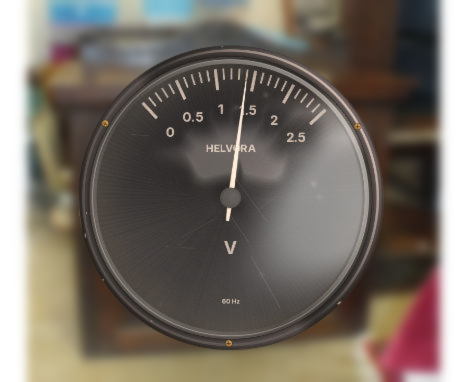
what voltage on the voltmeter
1.4 V
